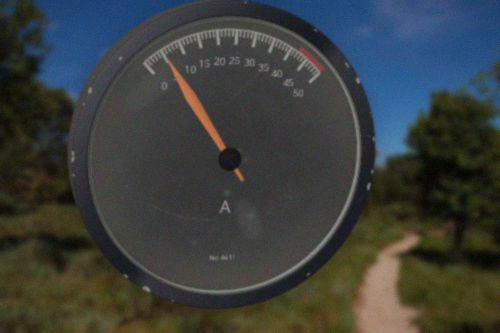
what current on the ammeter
5 A
